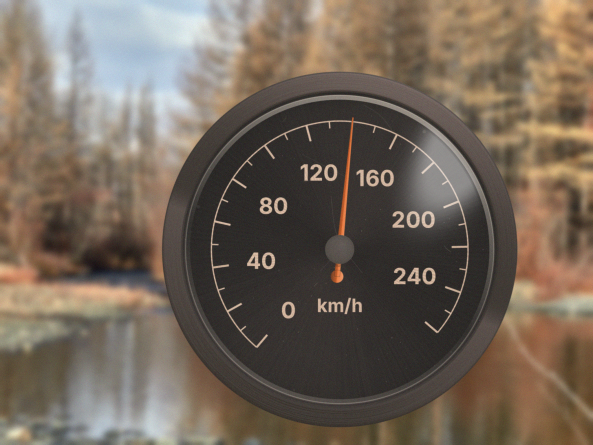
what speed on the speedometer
140 km/h
